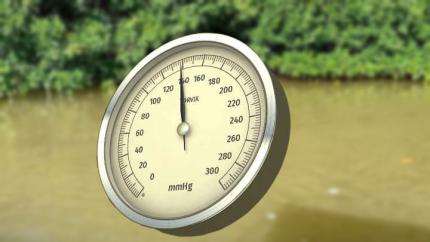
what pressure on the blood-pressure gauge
140 mmHg
